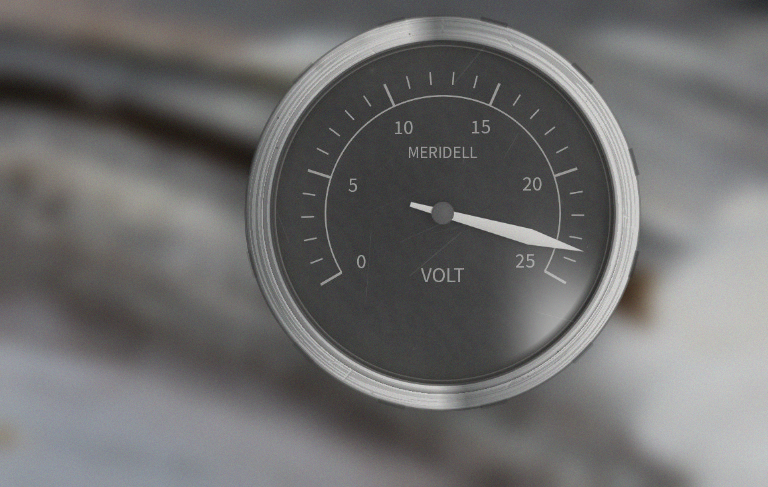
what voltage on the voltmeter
23.5 V
